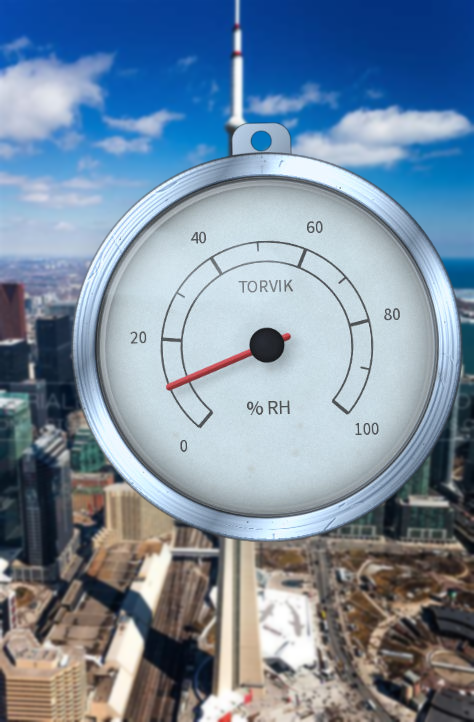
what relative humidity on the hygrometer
10 %
